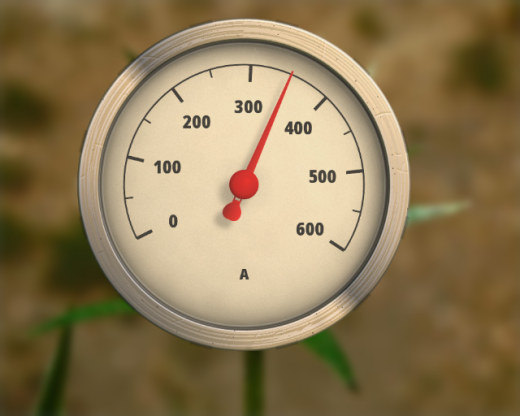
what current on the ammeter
350 A
